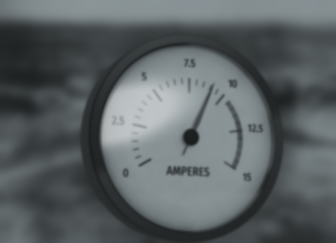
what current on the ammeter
9 A
